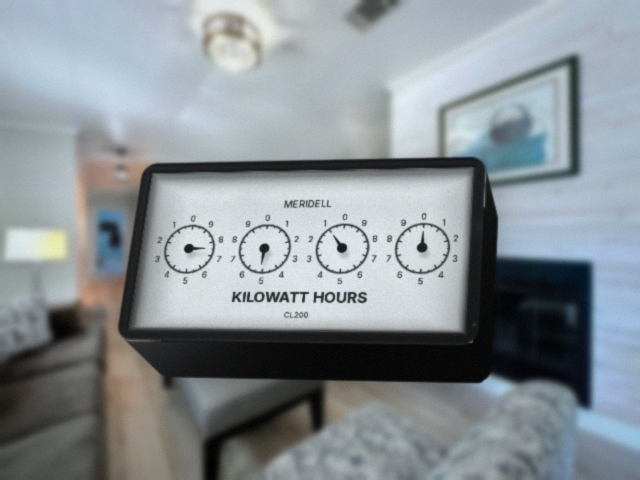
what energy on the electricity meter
7510 kWh
